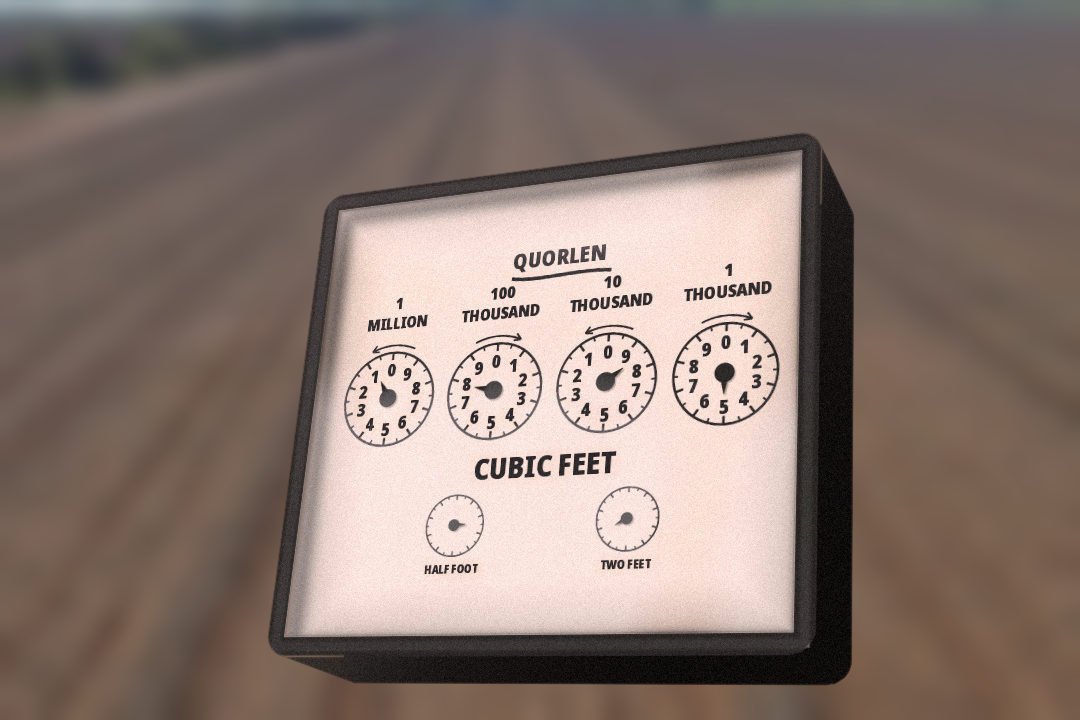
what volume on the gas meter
78500 ft³
